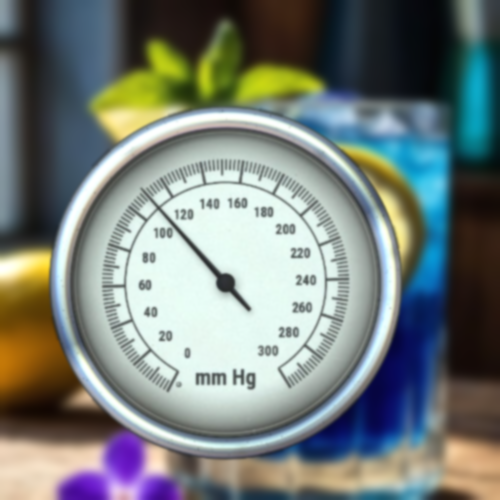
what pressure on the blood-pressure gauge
110 mmHg
